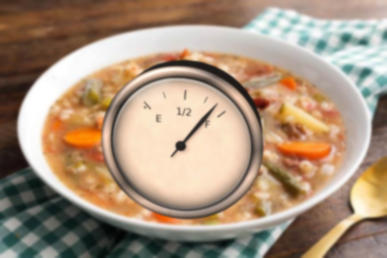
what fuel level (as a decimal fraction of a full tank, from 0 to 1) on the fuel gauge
0.875
